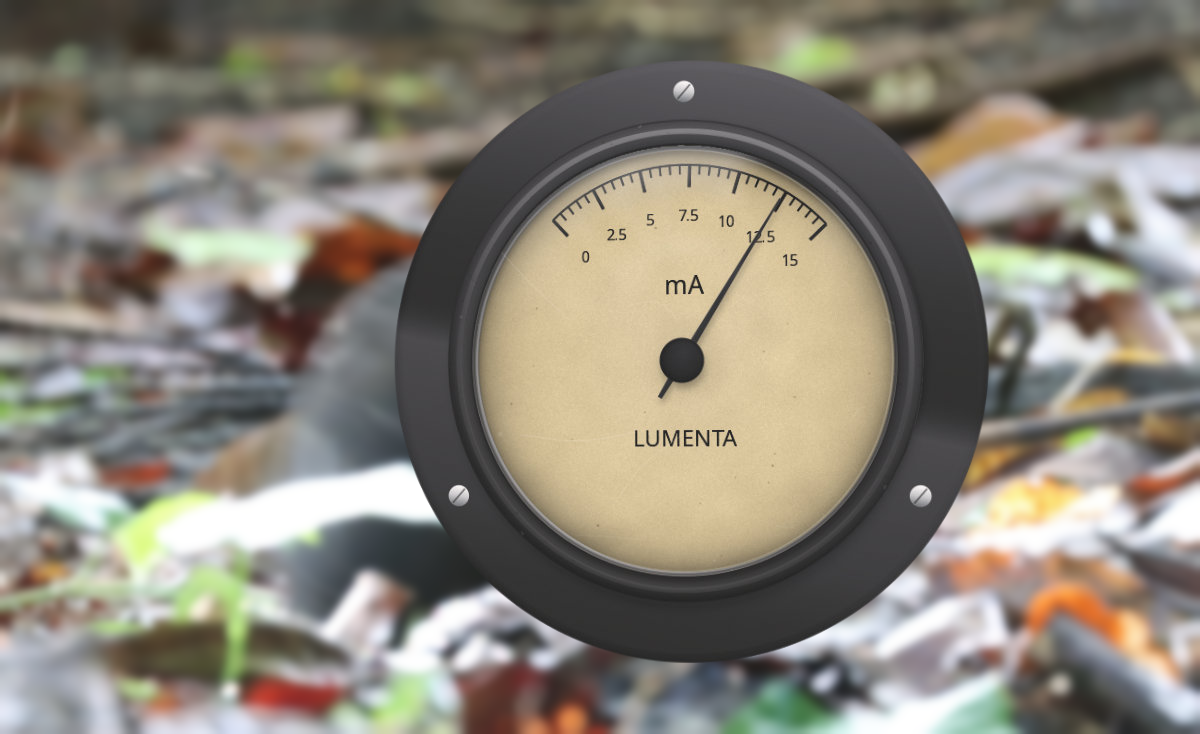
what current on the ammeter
12.5 mA
